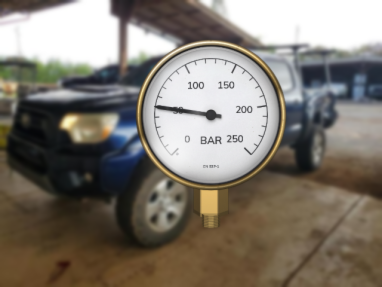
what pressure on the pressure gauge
50 bar
